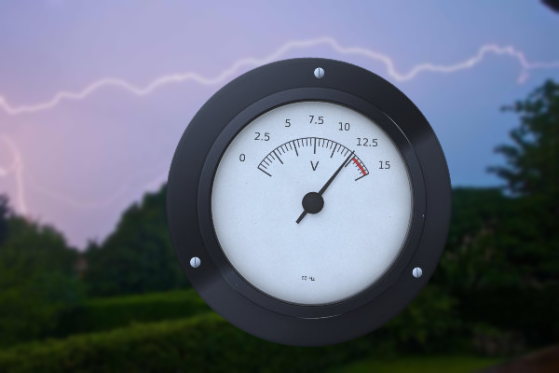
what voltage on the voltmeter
12 V
